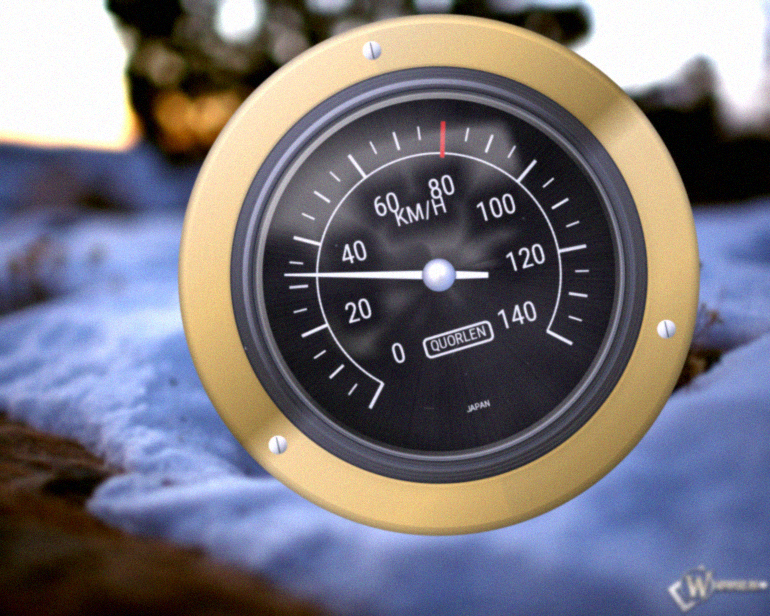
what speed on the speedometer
32.5 km/h
